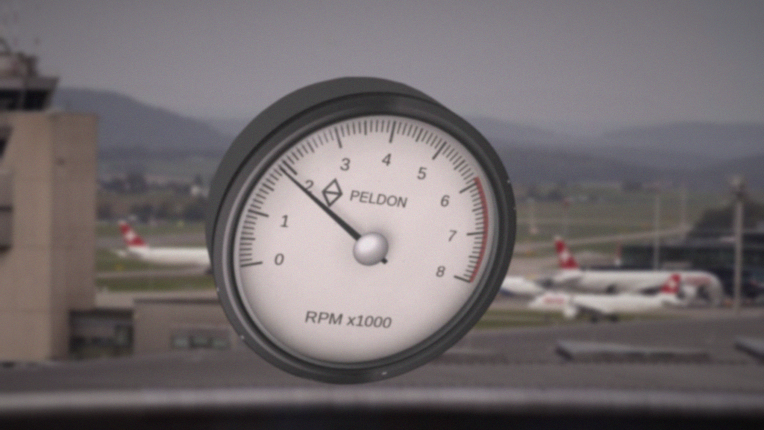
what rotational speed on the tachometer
1900 rpm
